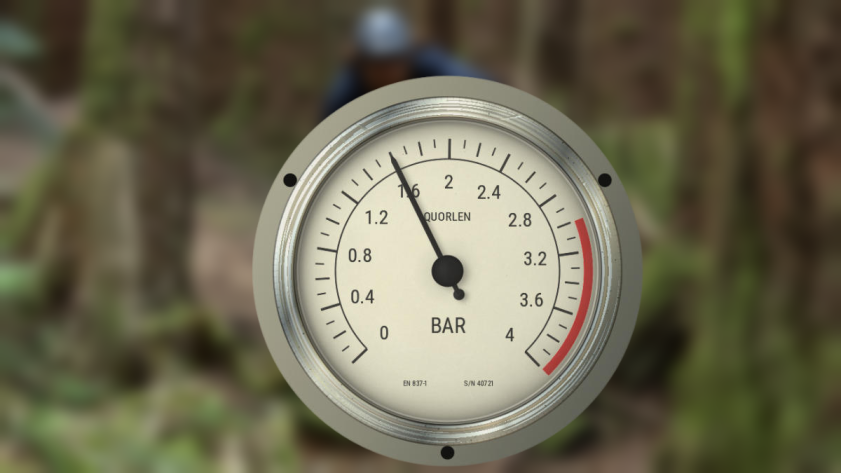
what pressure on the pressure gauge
1.6 bar
